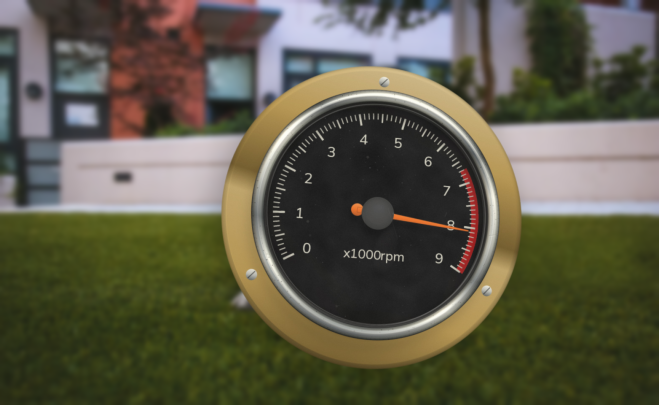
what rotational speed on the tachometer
8100 rpm
